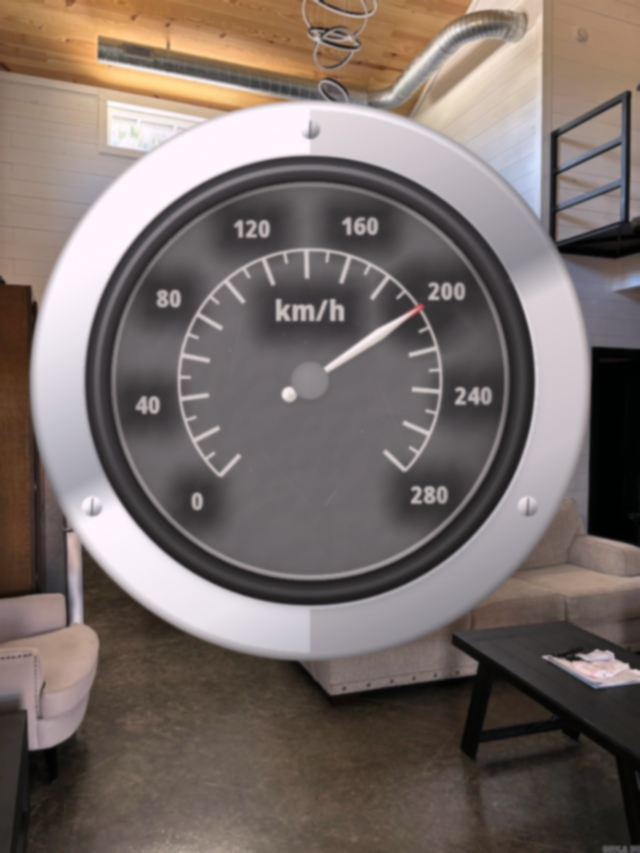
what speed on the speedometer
200 km/h
